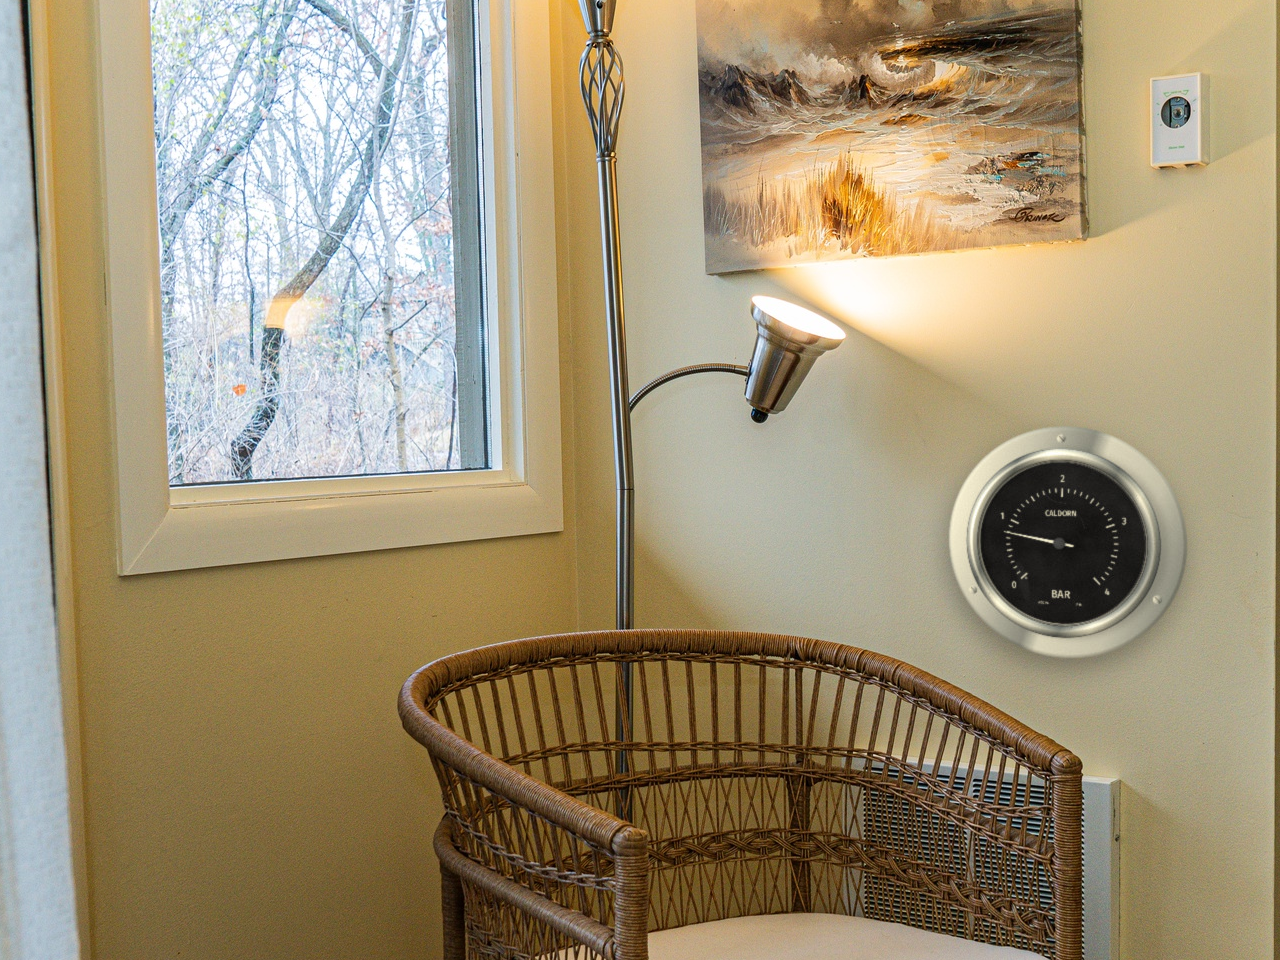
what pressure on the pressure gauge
0.8 bar
